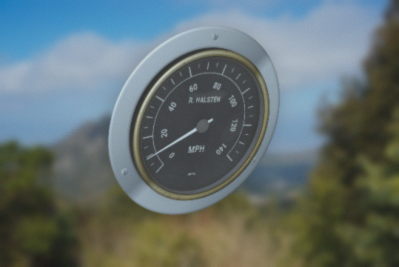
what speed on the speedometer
10 mph
